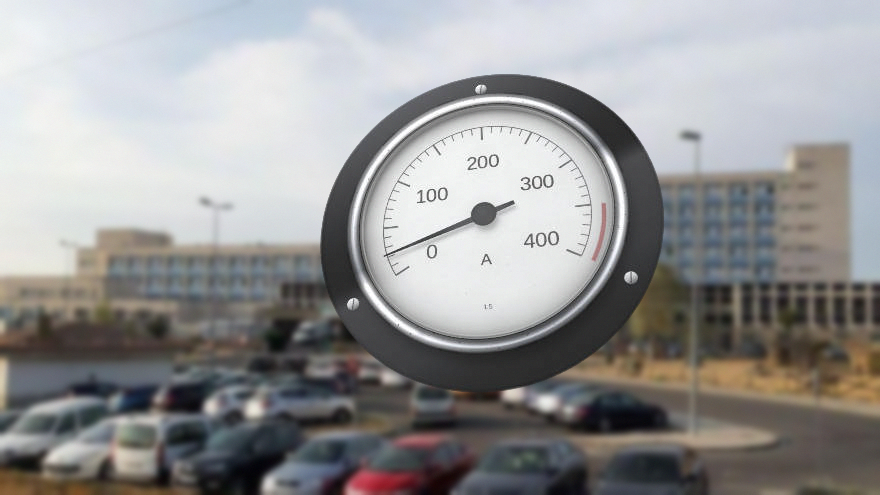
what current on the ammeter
20 A
